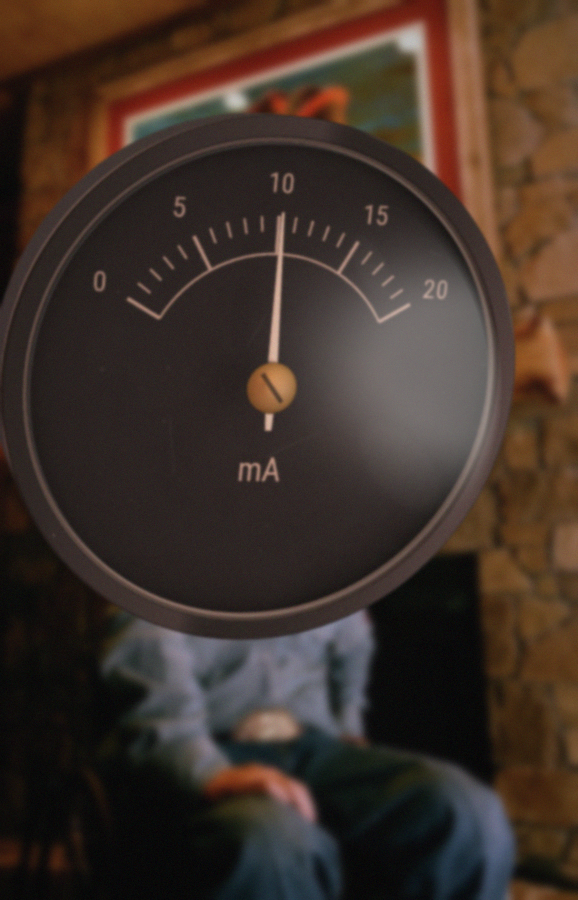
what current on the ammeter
10 mA
